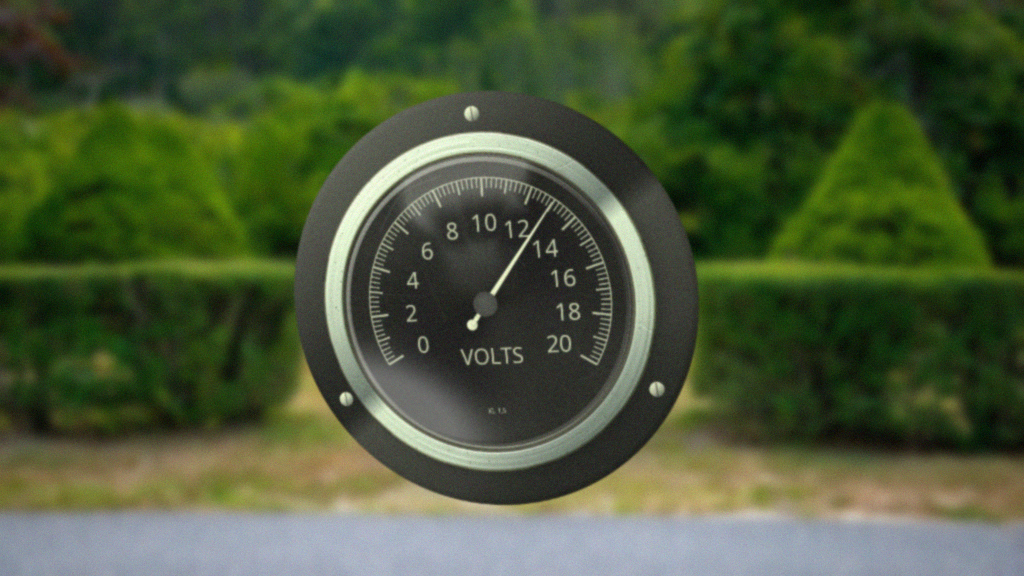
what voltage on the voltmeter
13 V
